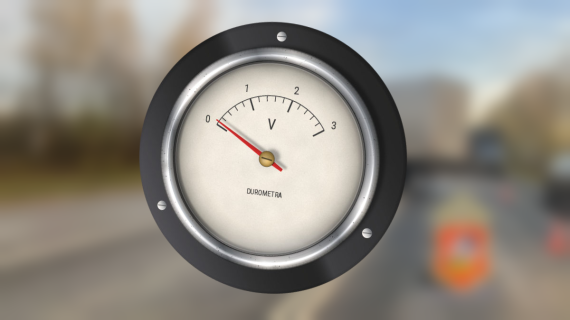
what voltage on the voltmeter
0.1 V
